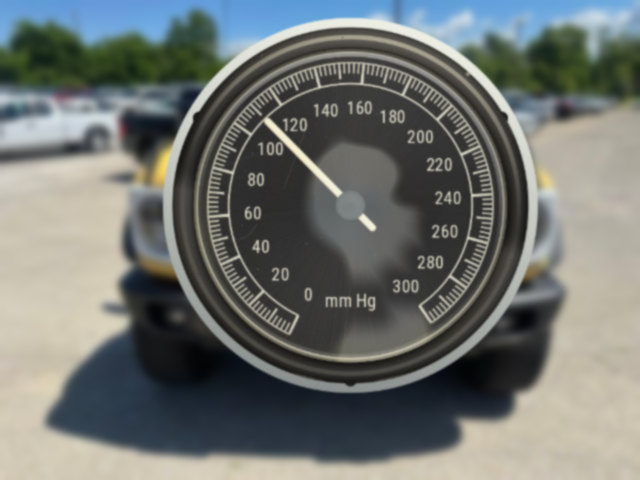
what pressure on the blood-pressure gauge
110 mmHg
